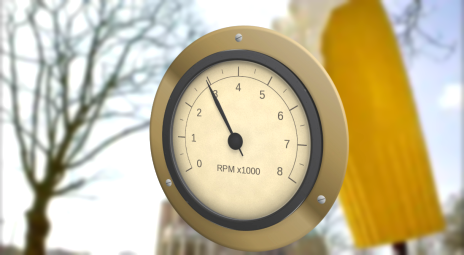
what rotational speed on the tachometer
3000 rpm
